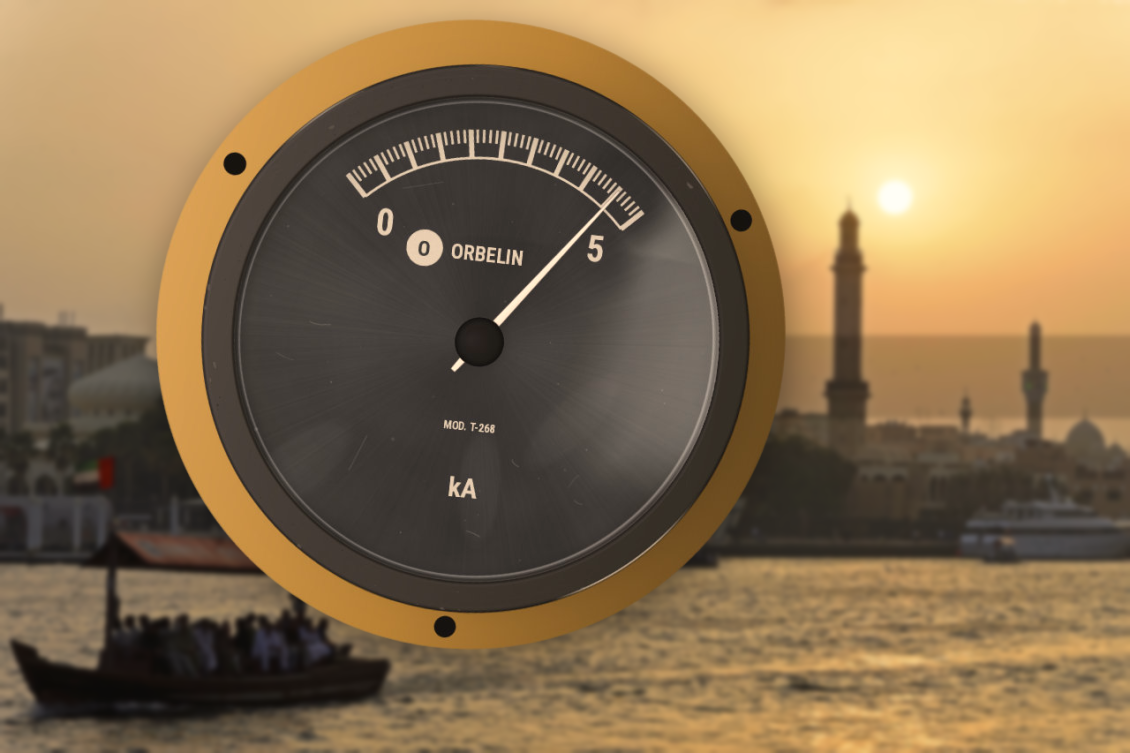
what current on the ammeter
4.5 kA
